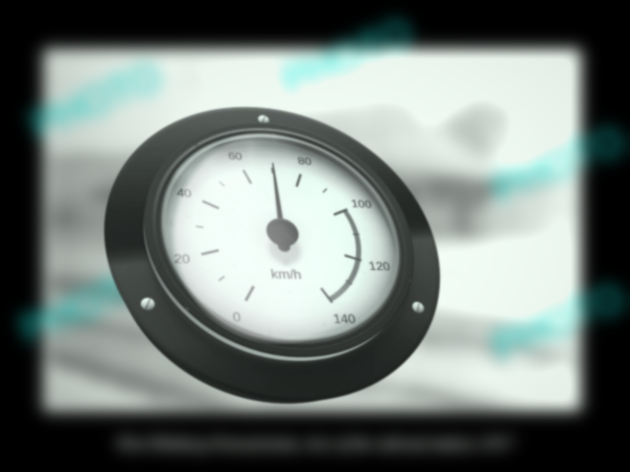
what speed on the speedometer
70 km/h
